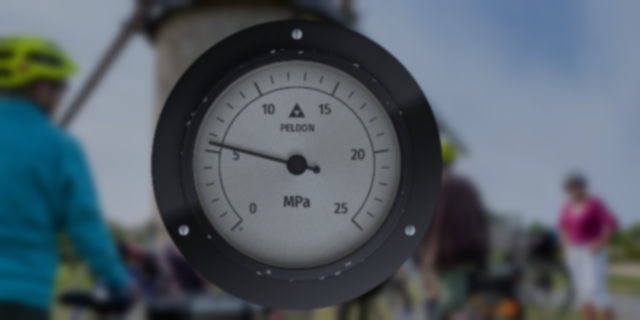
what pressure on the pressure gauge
5.5 MPa
